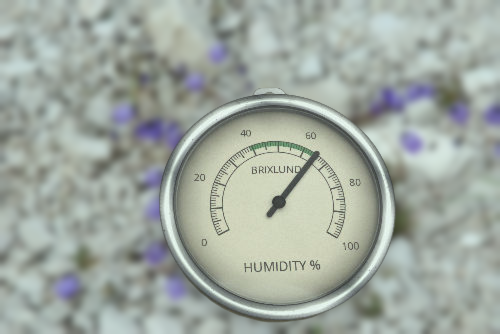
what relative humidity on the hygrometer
65 %
